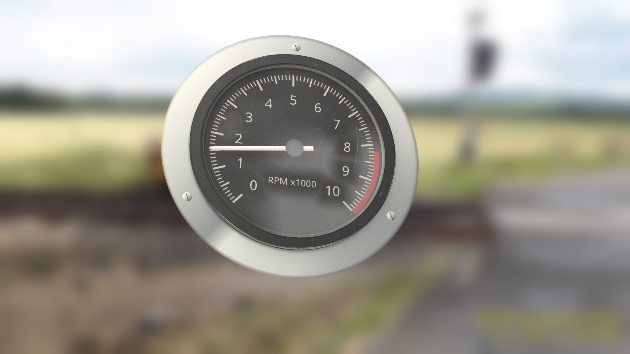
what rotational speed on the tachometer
1500 rpm
